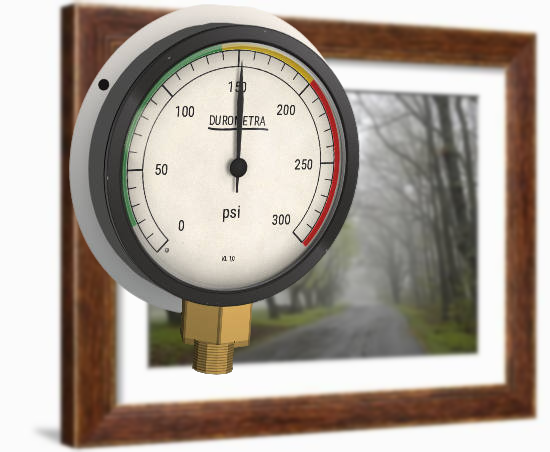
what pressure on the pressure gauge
150 psi
